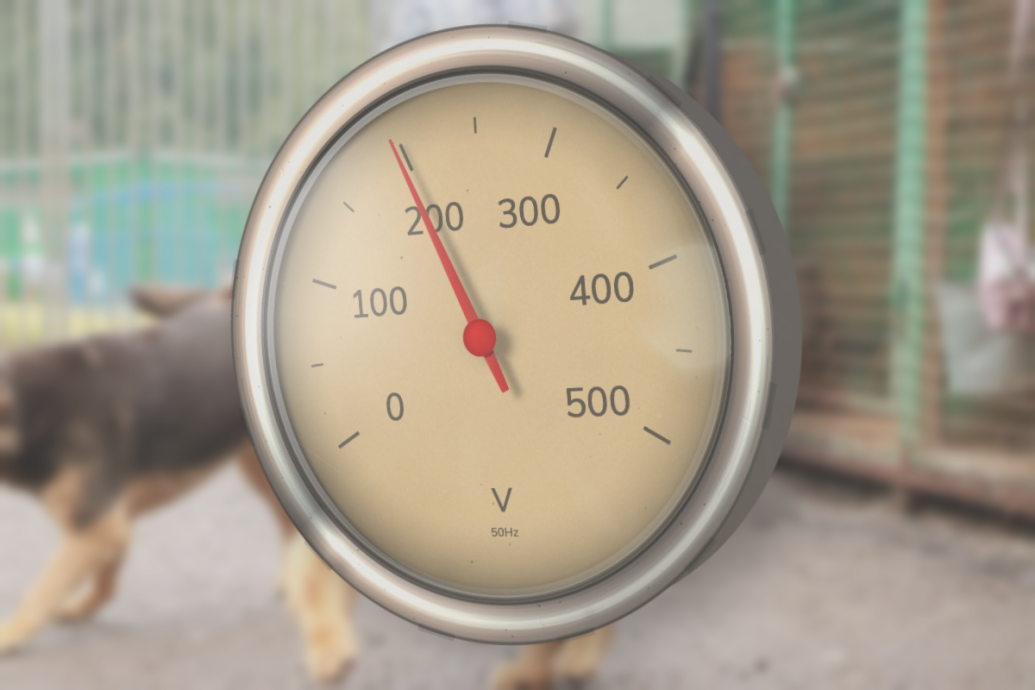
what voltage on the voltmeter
200 V
